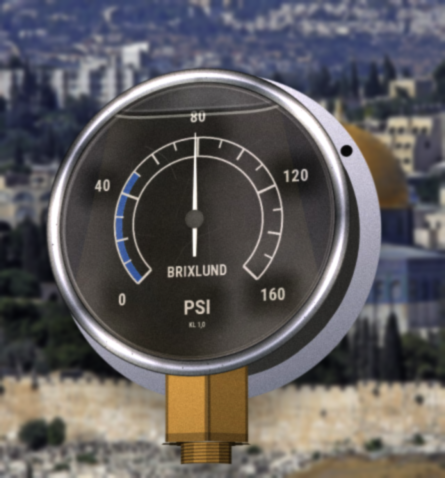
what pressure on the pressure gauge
80 psi
